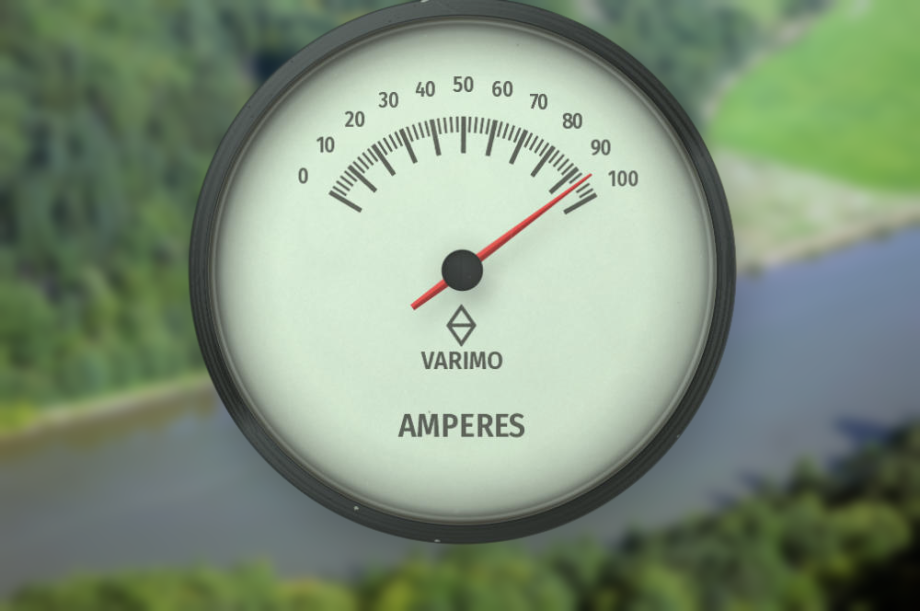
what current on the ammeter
94 A
